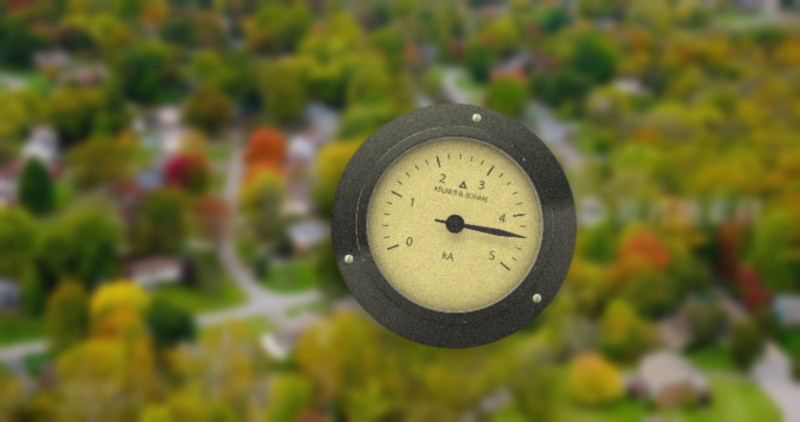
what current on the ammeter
4.4 kA
